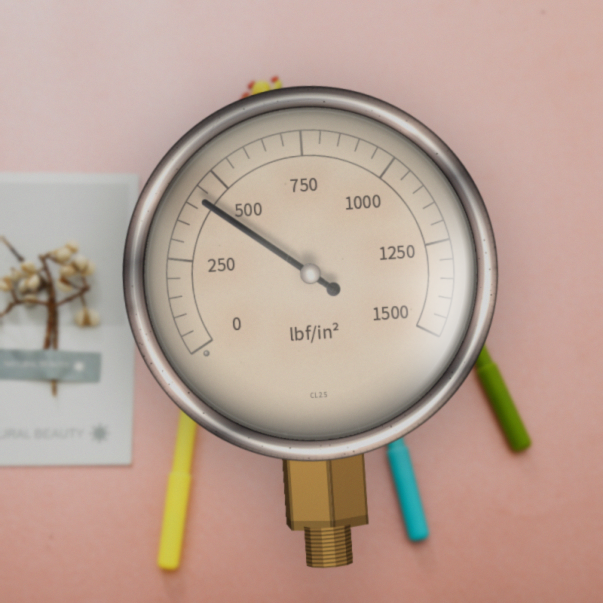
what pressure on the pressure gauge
425 psi
